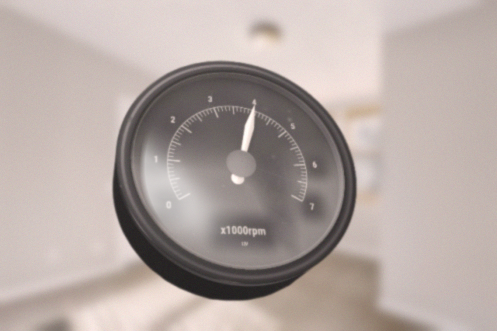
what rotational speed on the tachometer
4000 rpm
